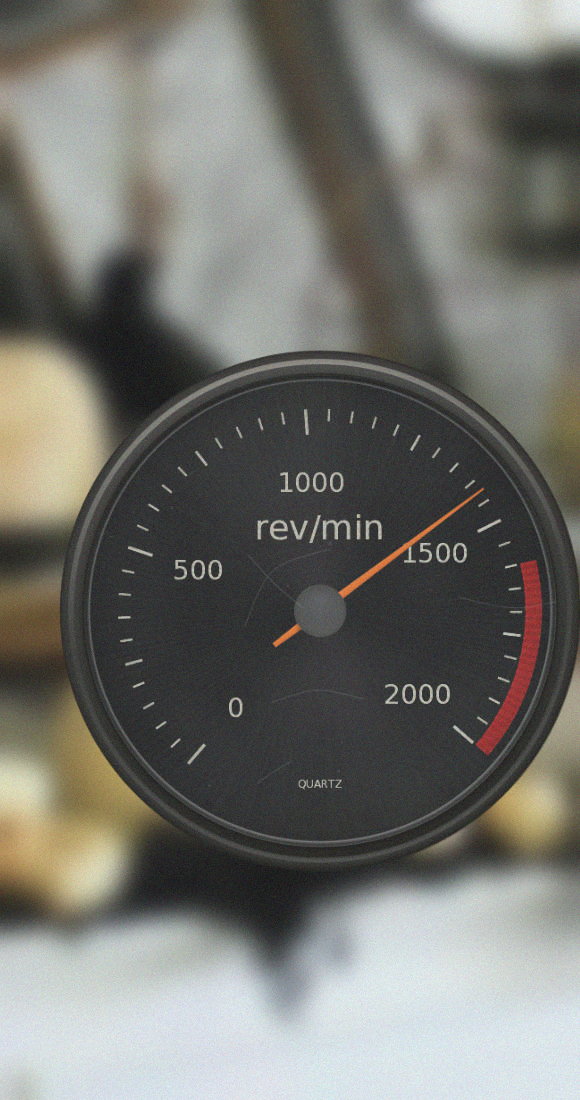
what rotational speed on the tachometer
1425 rpm
